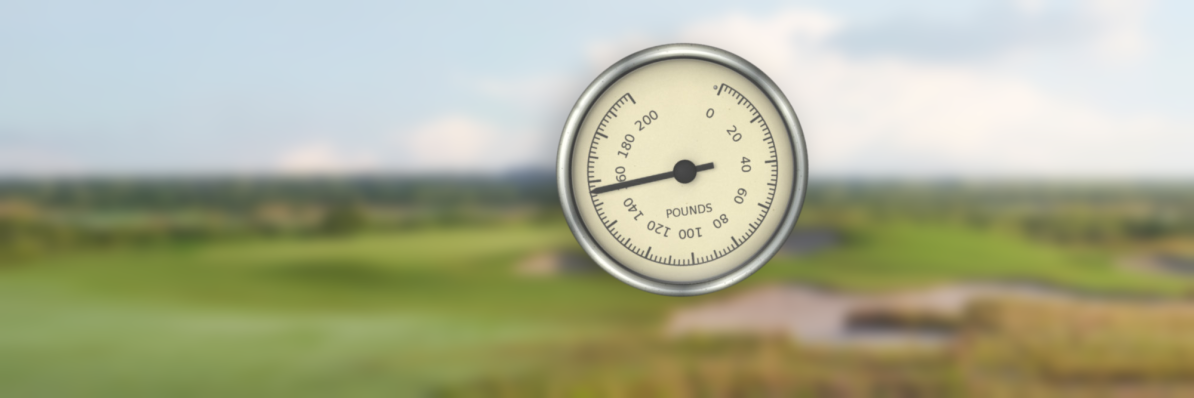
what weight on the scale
156 lb
